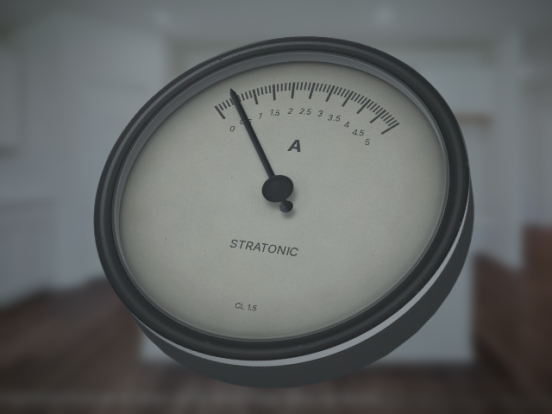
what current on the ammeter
0.5 A
